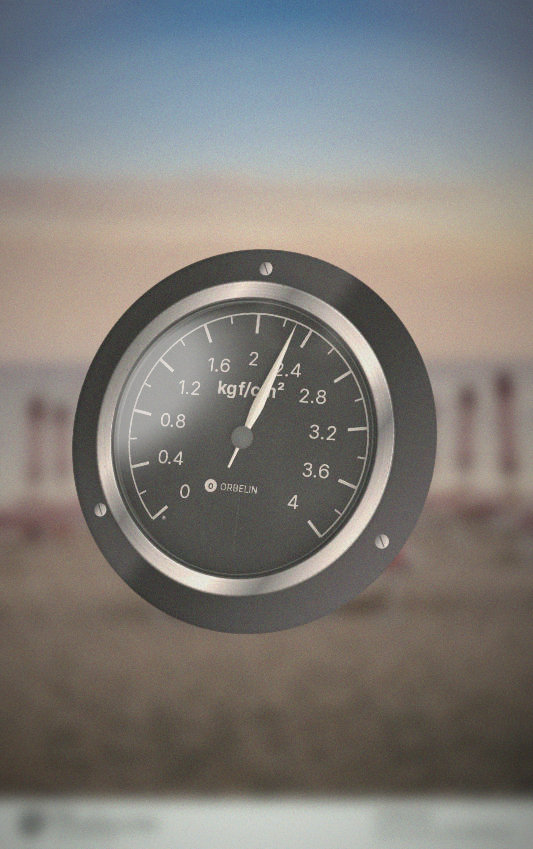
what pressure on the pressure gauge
2.3 kg/cm²
